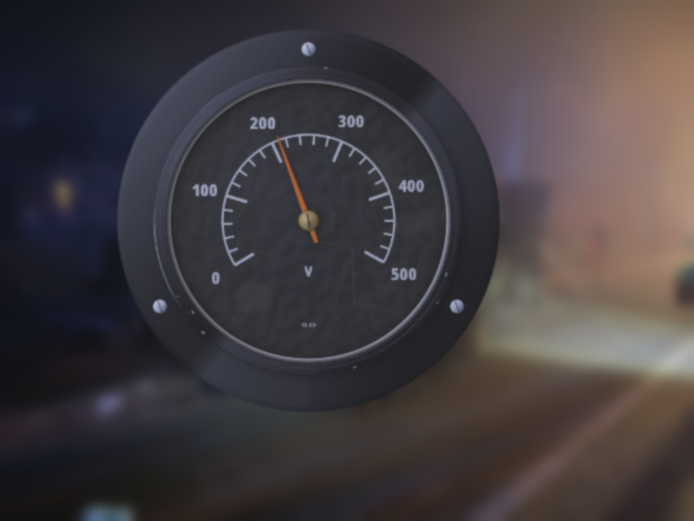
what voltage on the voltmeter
210 V
